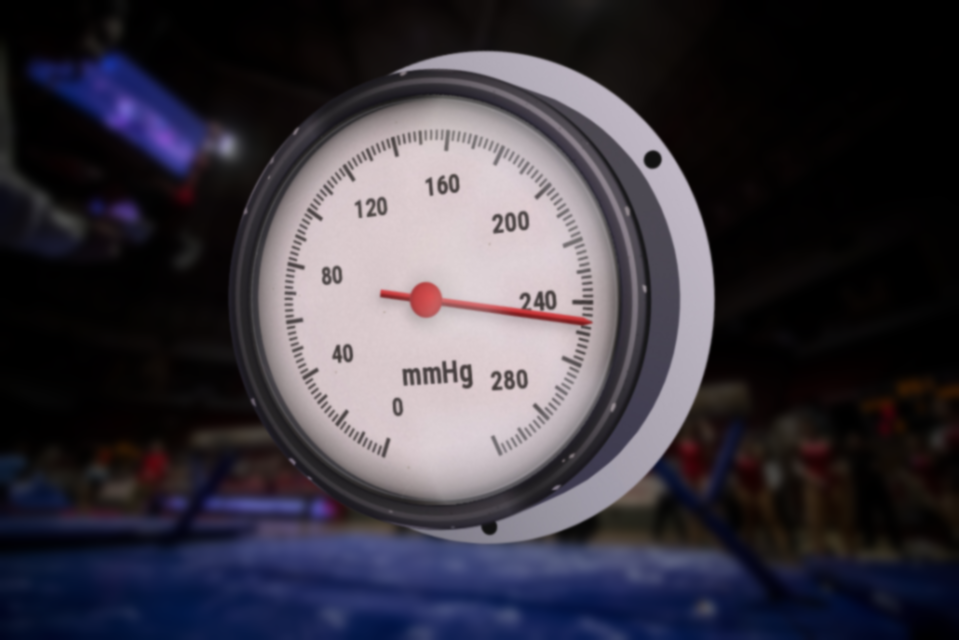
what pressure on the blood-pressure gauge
246 mmHg
